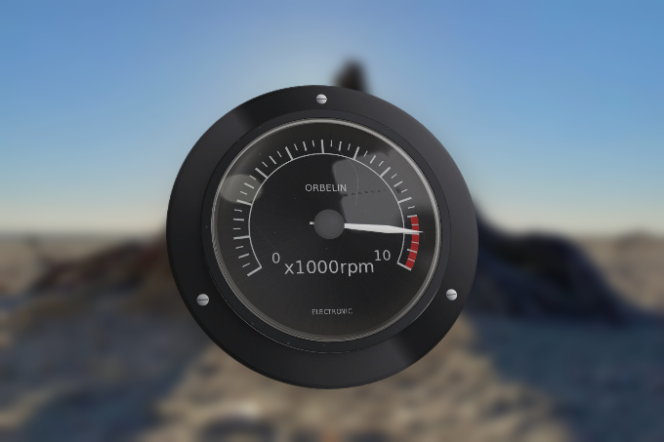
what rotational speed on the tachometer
9000 rpm
